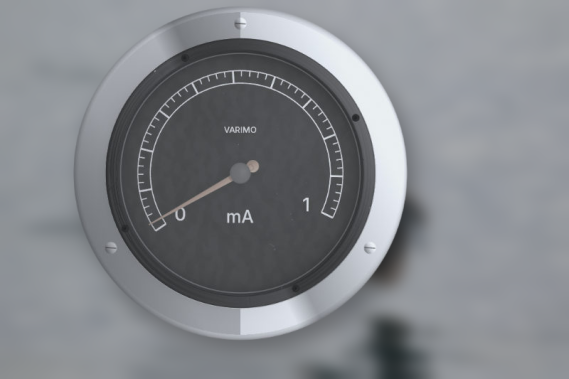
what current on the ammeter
0.02 mA
